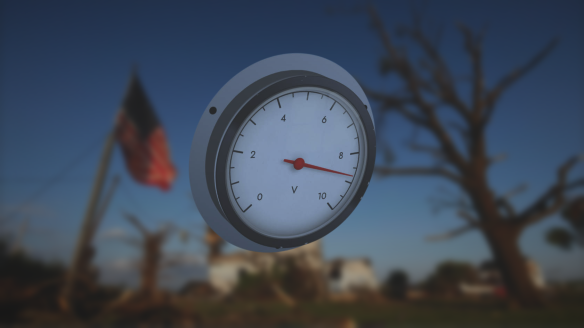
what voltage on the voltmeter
8.75 V
